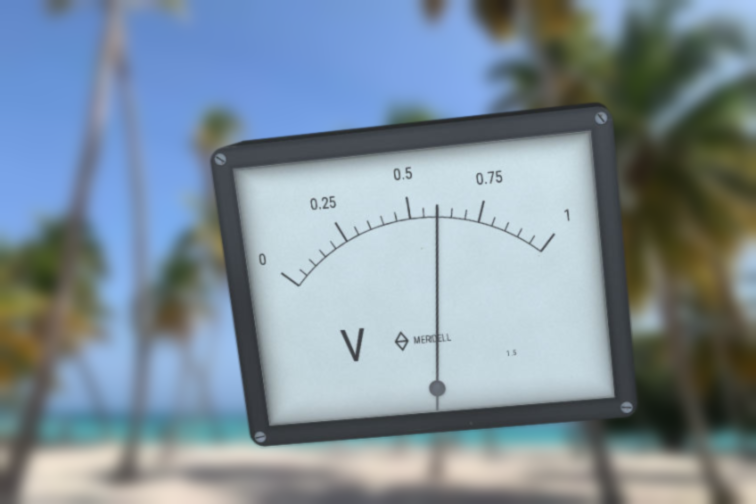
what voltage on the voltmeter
0.6 V
